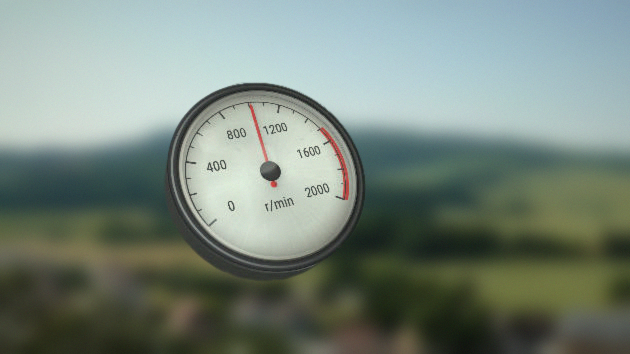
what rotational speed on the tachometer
1000 rpm
